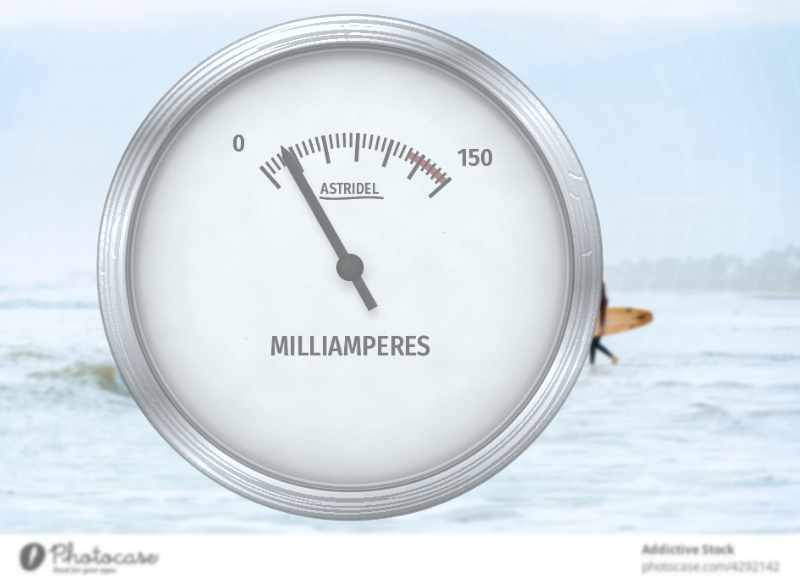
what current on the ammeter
20 mA
